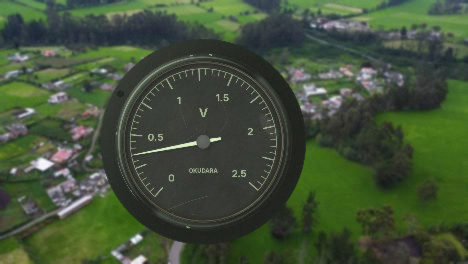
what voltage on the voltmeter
0.35 V
